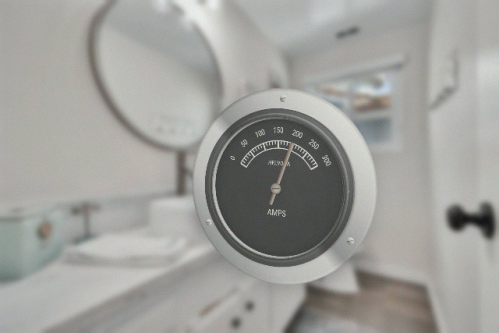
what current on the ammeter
200 A
